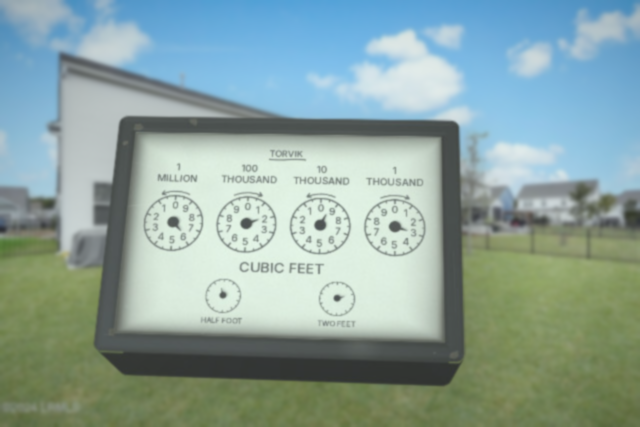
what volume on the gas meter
619300 ft³
